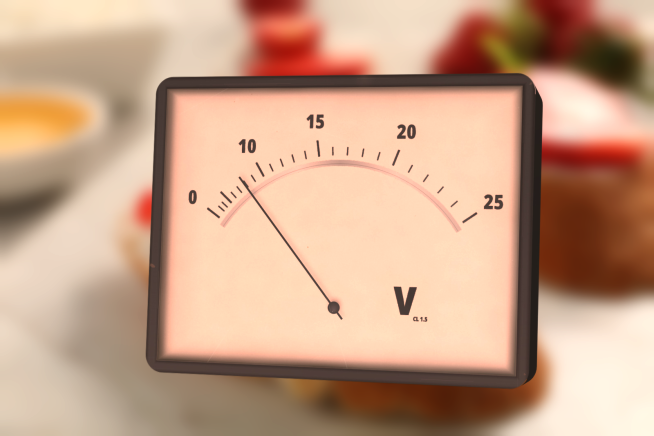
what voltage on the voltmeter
8 V
